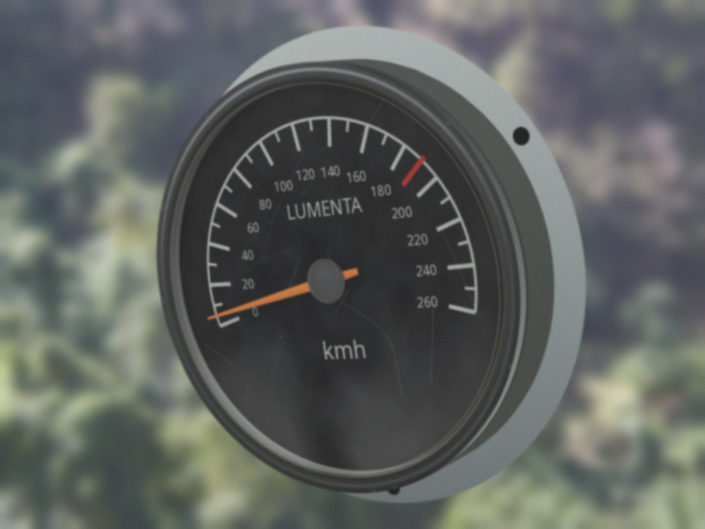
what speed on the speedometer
5 km/h
